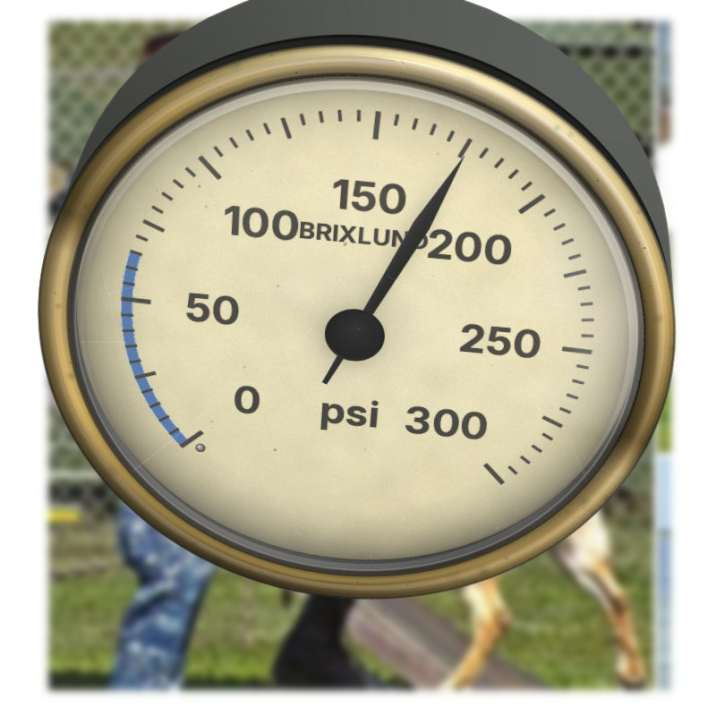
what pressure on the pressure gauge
175 psi
